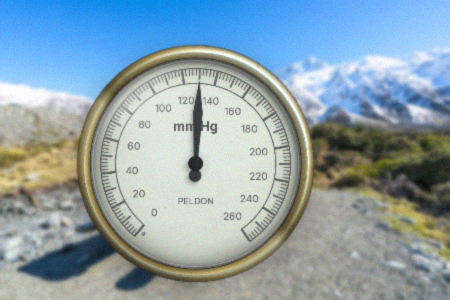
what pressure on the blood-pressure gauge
130 mmHg
